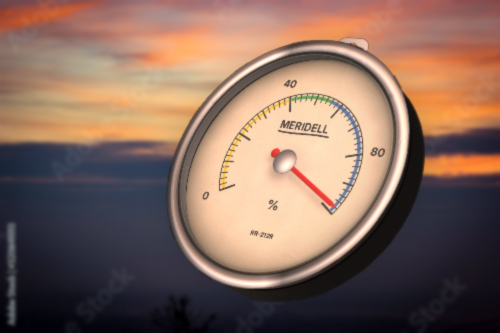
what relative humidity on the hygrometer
98 %
